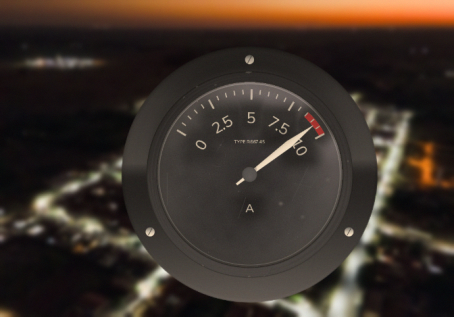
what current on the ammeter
9.25 A
